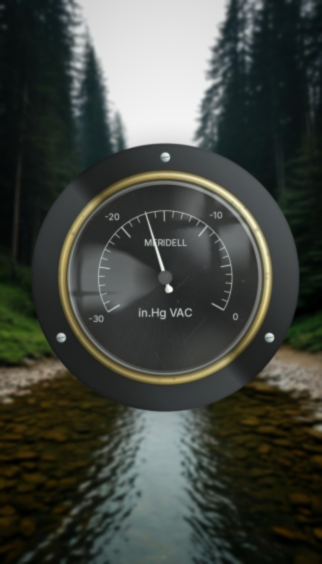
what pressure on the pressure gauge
-17 inHg
